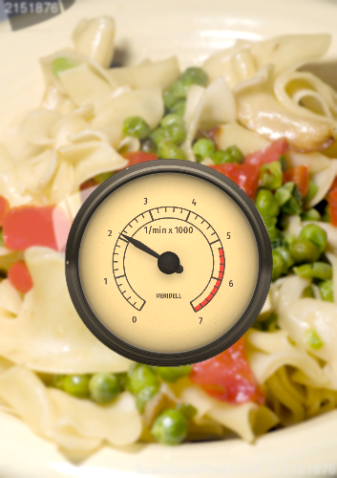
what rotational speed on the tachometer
2100 rpm
